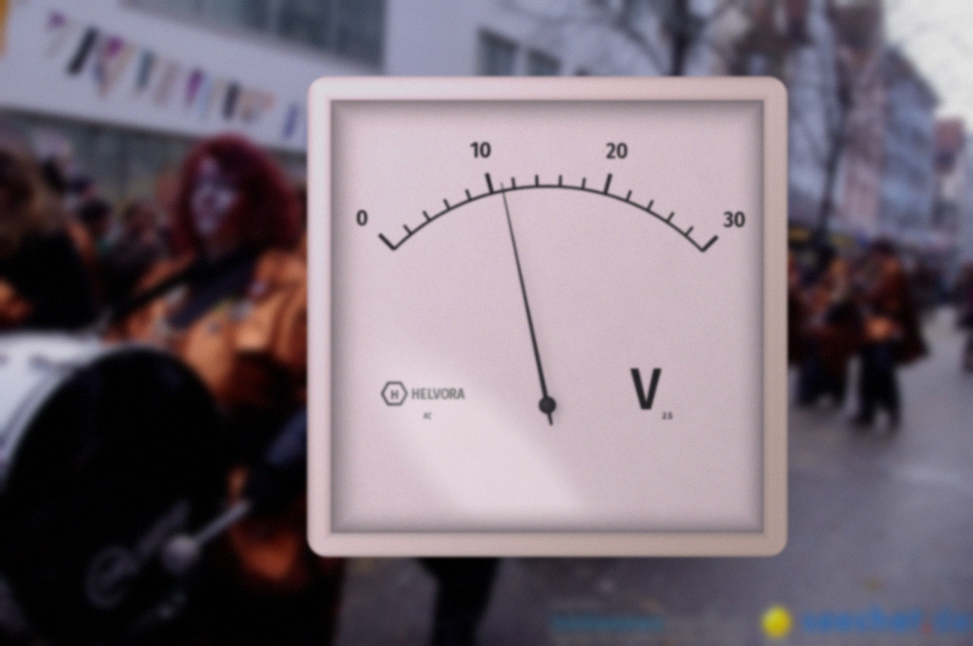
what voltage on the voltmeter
11 V
